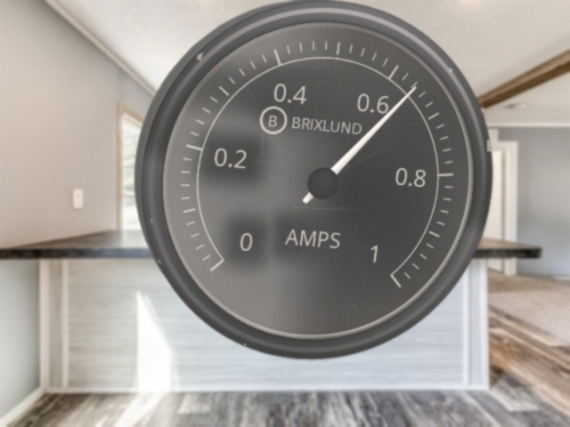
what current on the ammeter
0.64 A
